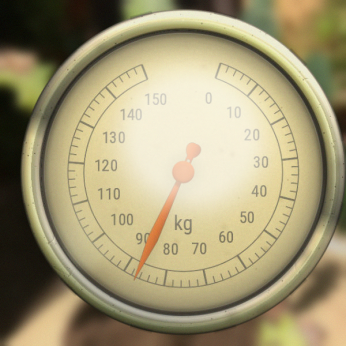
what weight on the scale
87 kg
